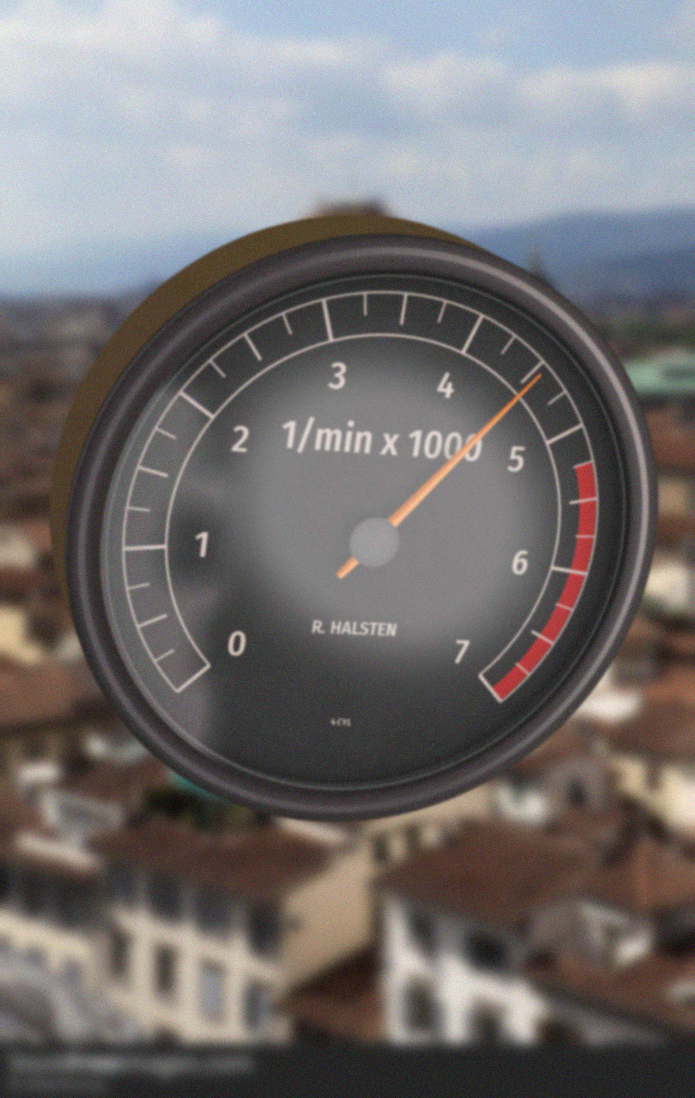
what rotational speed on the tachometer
4500 rpm
